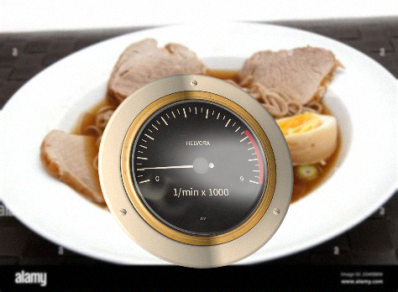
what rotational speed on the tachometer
500 rpm
